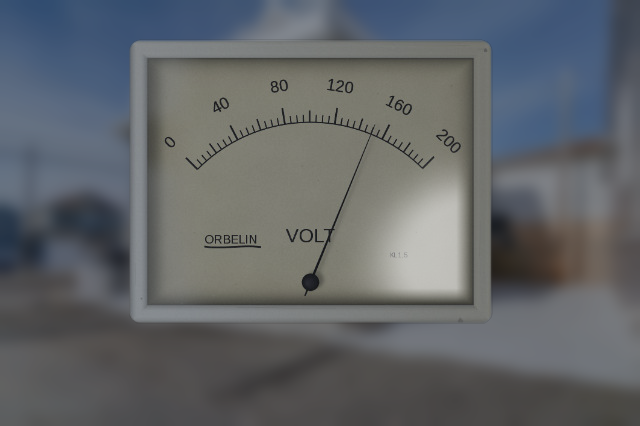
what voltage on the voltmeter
150 V
